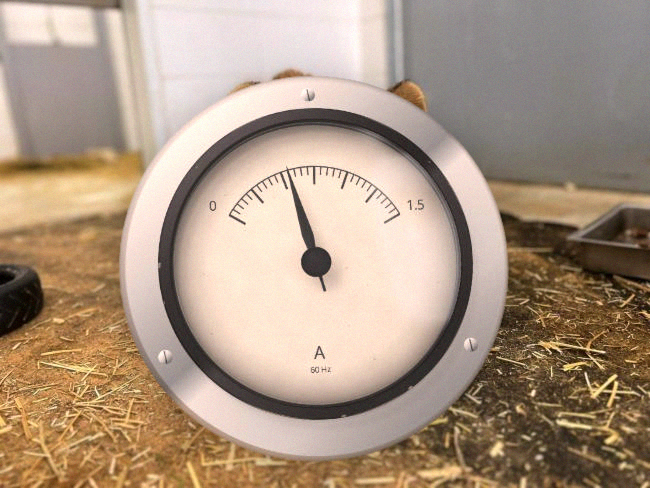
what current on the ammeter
0.55 A
